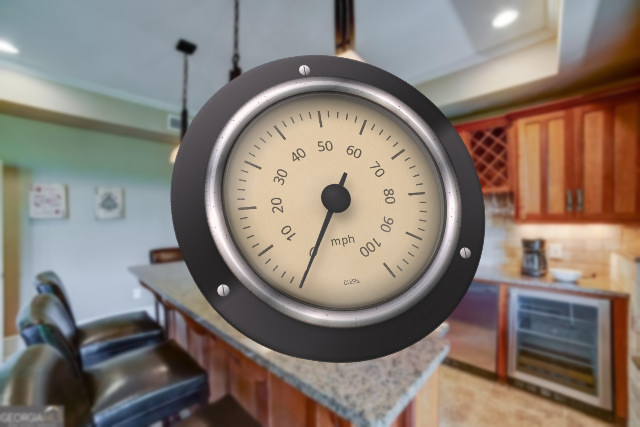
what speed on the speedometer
0 mph
